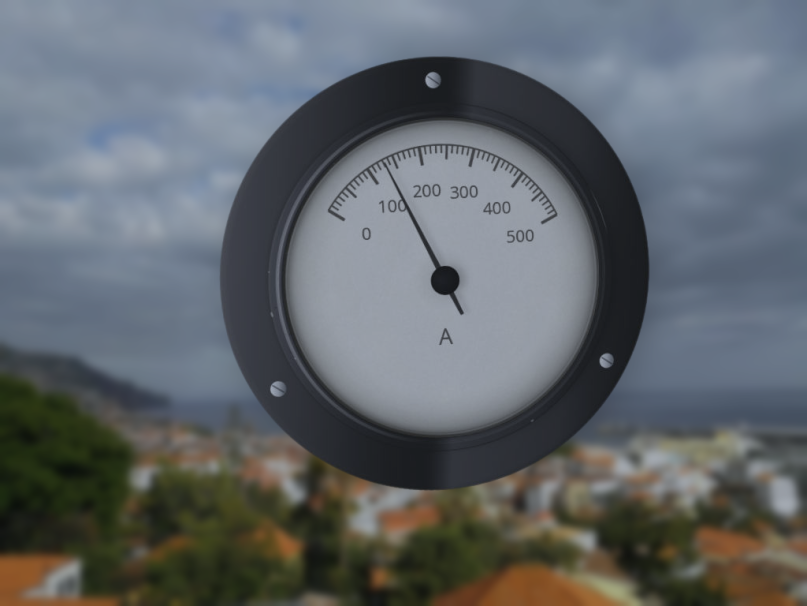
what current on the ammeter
130 A
